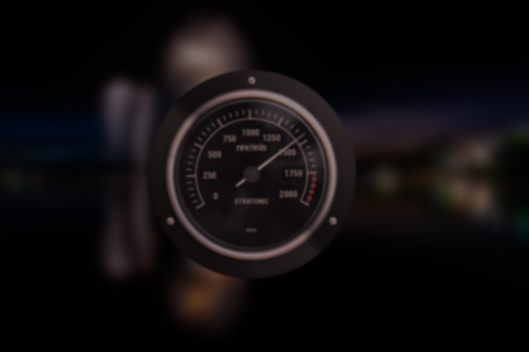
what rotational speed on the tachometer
1450 rpm
